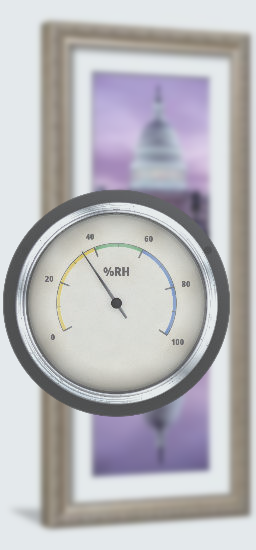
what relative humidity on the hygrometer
35 %
